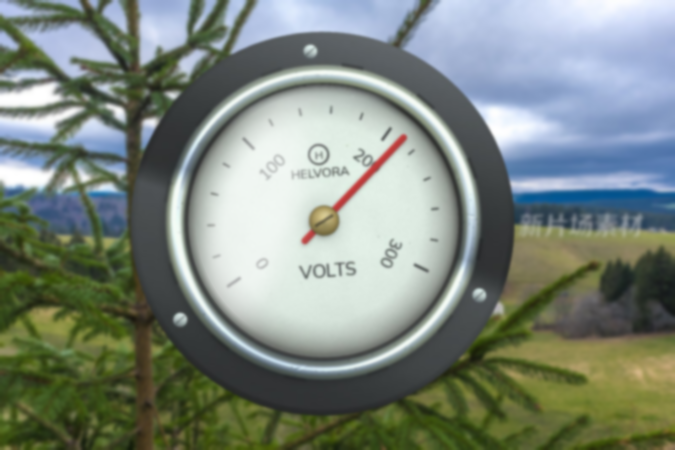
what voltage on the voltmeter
210 V
